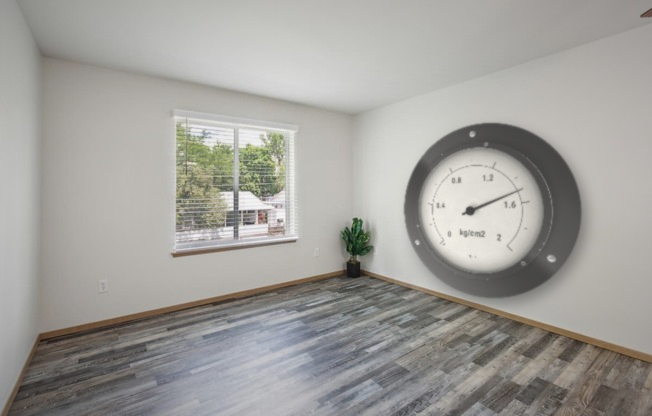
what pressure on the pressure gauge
1.5 kg/cm²
